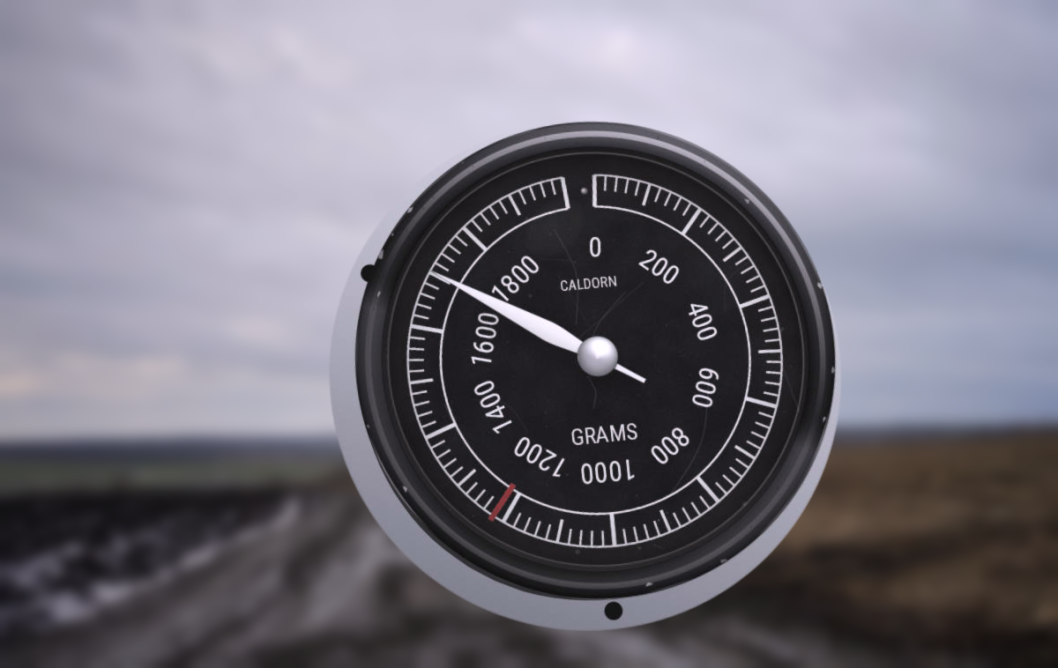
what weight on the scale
1700 g
